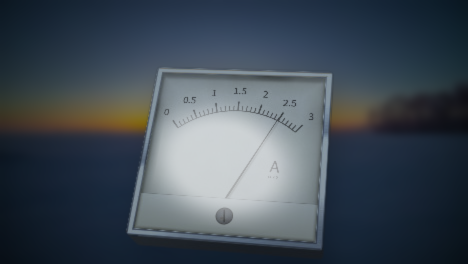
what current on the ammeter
2.5 A
